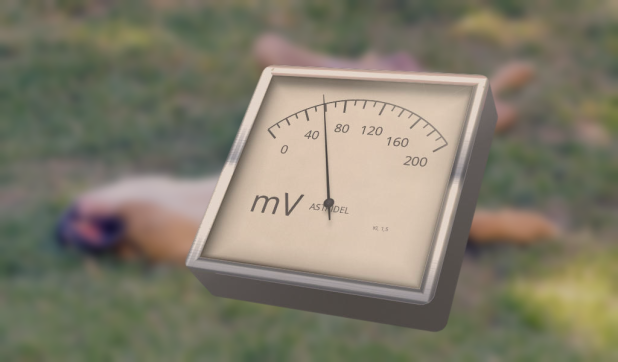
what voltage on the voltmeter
60 mV
